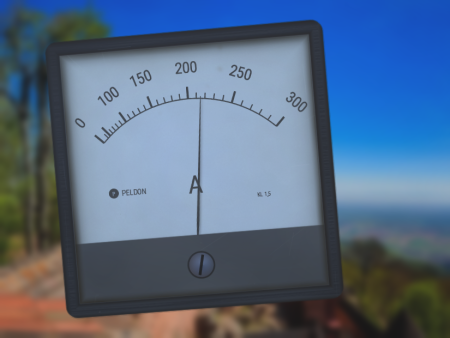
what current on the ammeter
215 A
